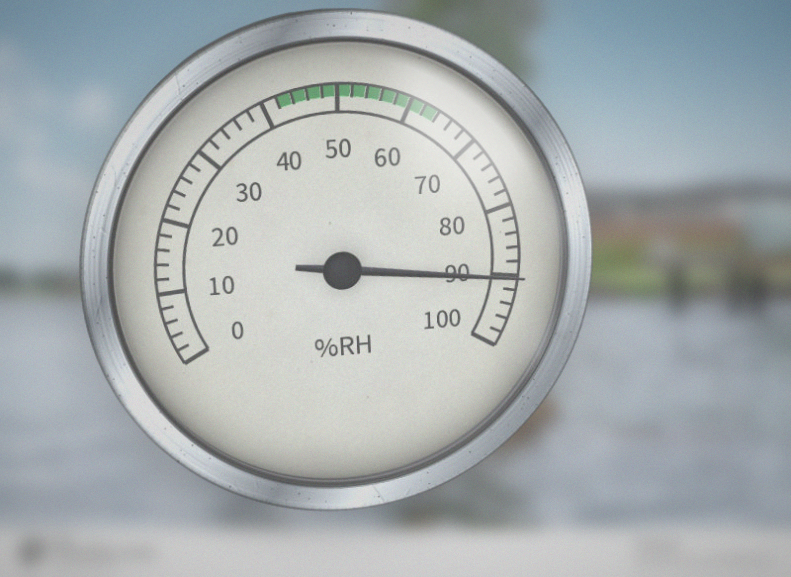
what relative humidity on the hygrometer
90 %
